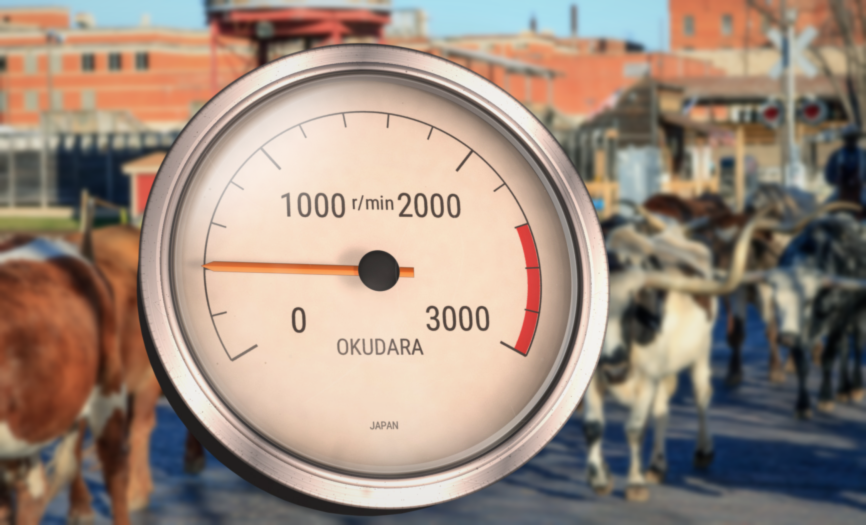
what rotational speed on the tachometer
400 rpm
